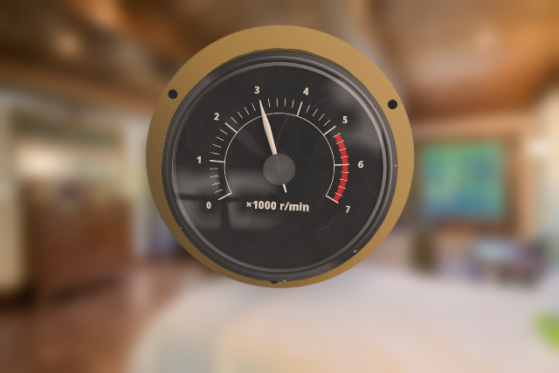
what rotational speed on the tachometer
3000 rpm
